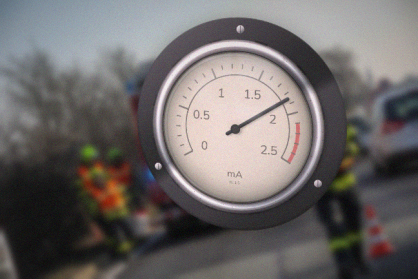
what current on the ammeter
1.85 mA
